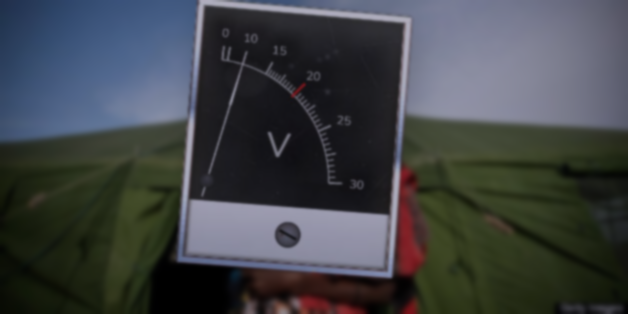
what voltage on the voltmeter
10 V
